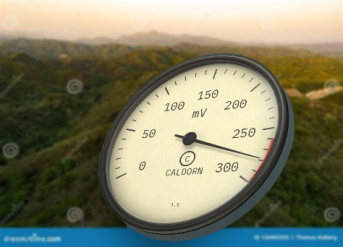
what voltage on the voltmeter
280 mV
